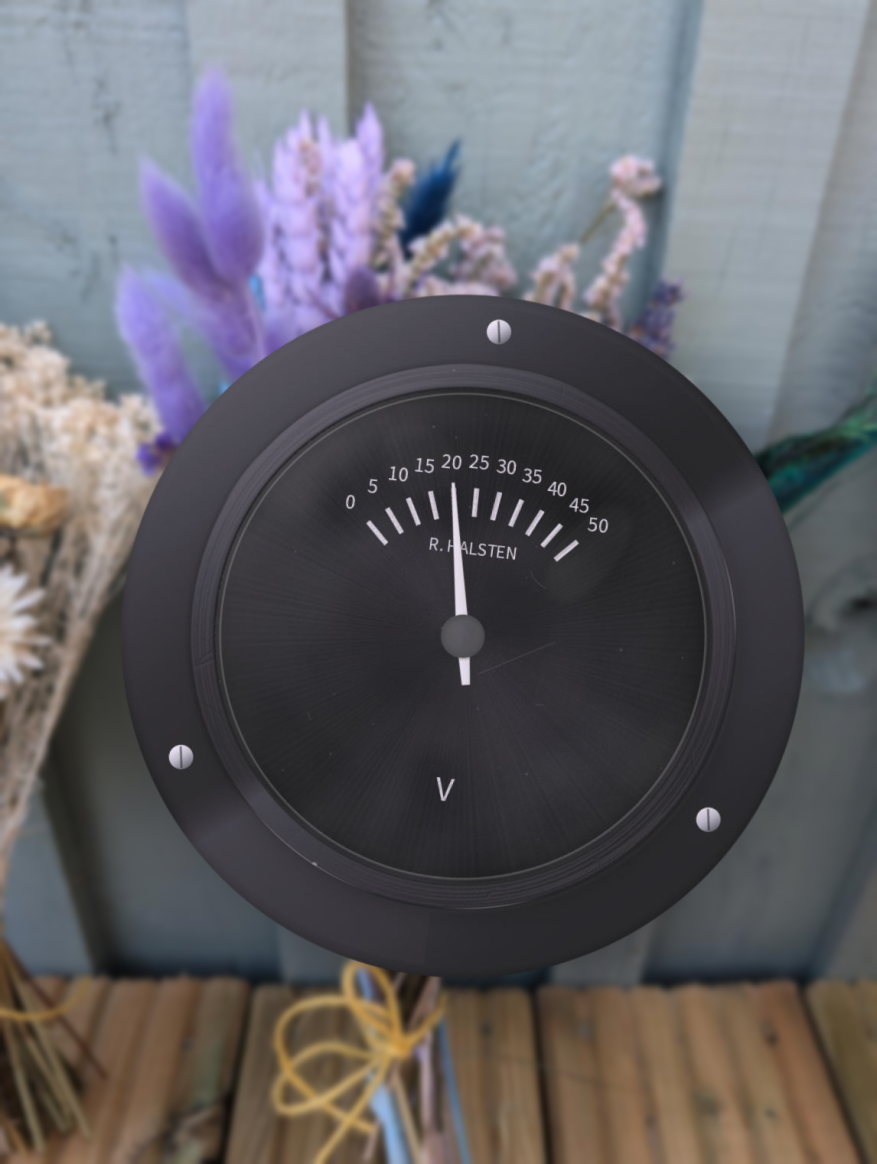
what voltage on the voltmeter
20 V
